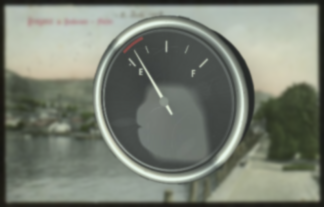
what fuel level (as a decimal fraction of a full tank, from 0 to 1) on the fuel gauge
0.125
